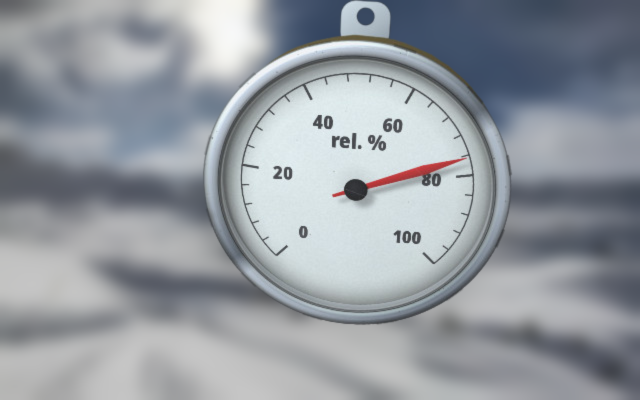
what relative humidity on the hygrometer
76 %
